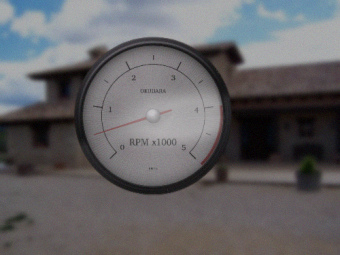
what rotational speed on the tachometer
500 rpm
